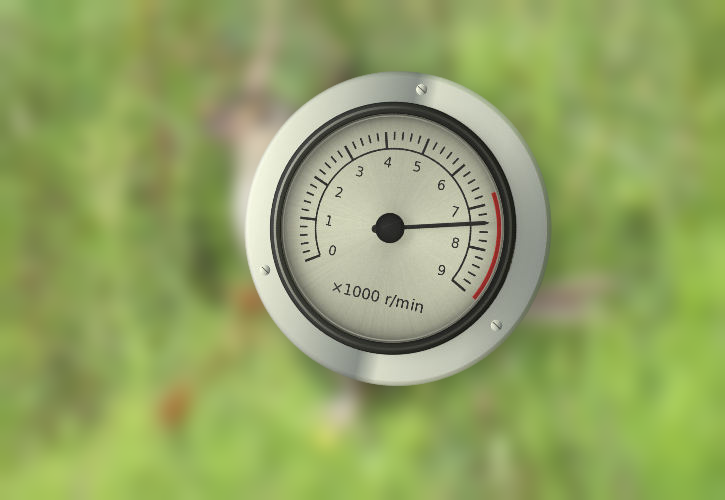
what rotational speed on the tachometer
7400 rpm
